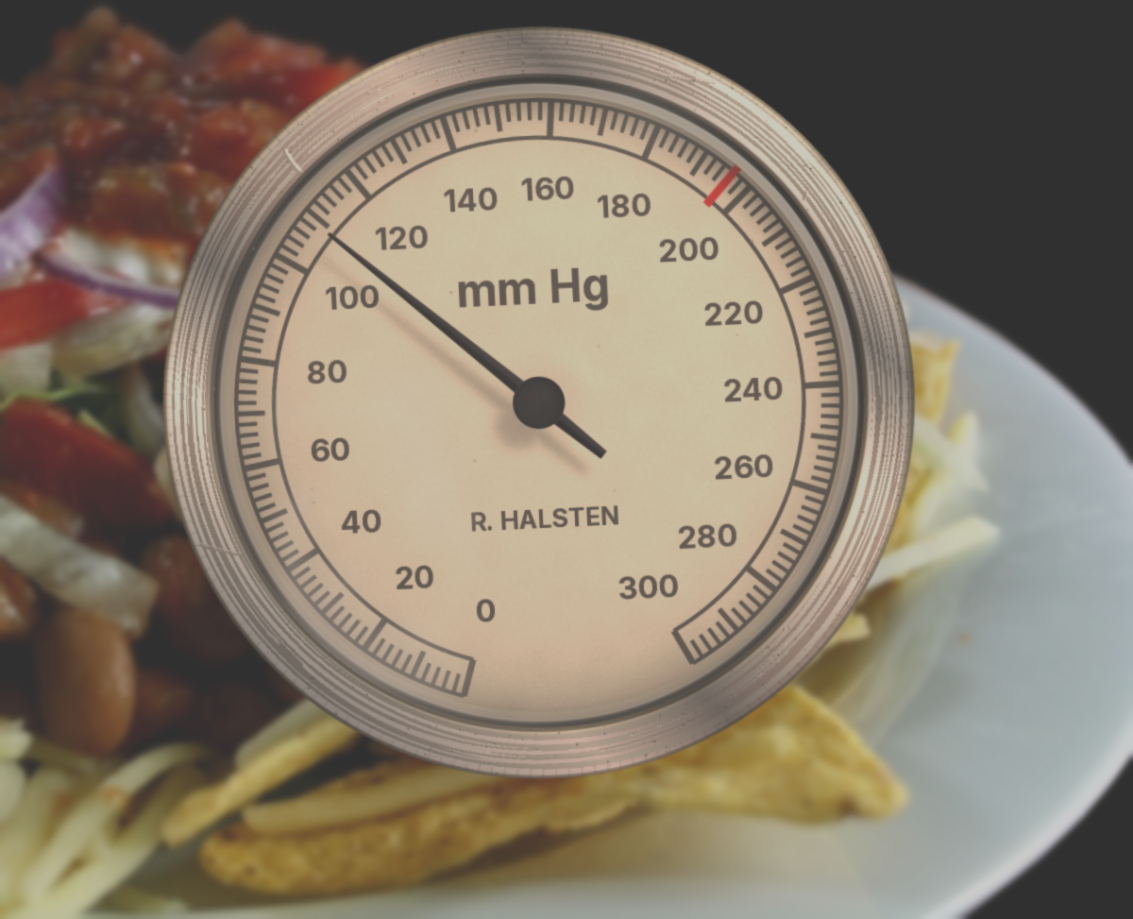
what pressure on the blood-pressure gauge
109 mmHg
